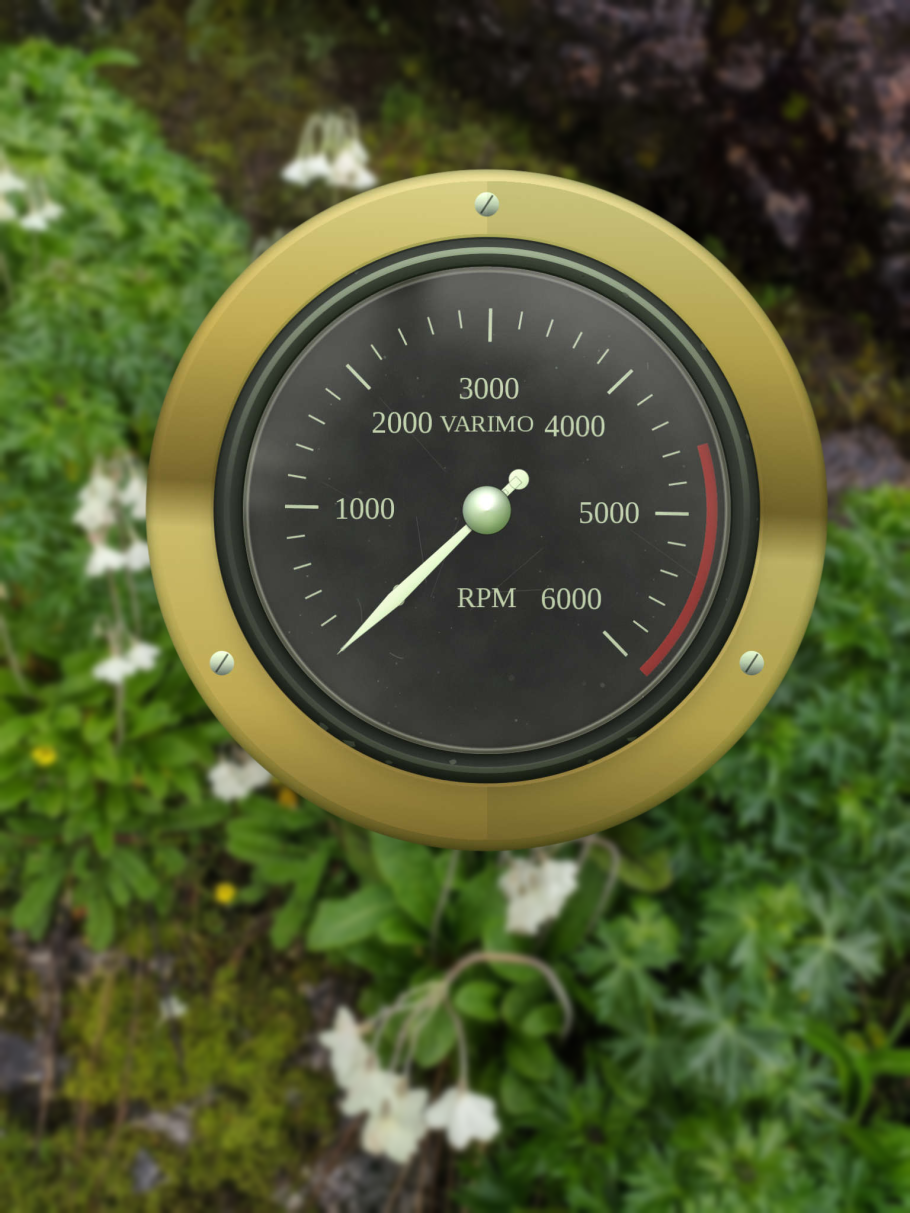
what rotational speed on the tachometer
0 rpm
